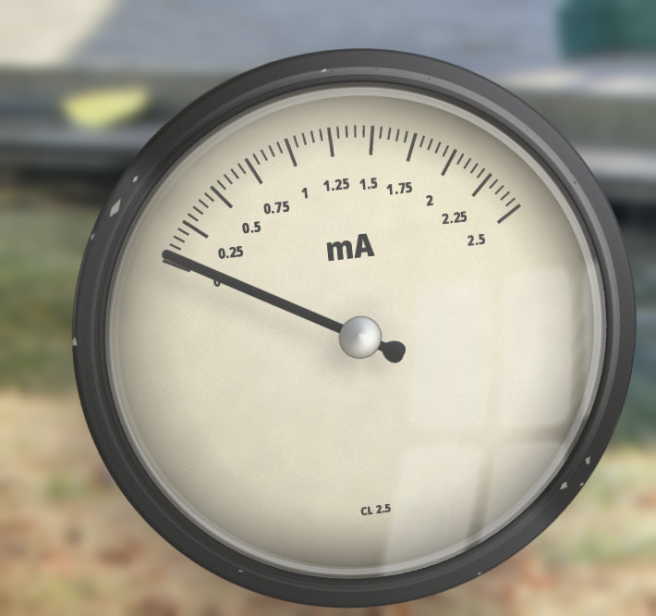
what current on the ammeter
0.05 mA
